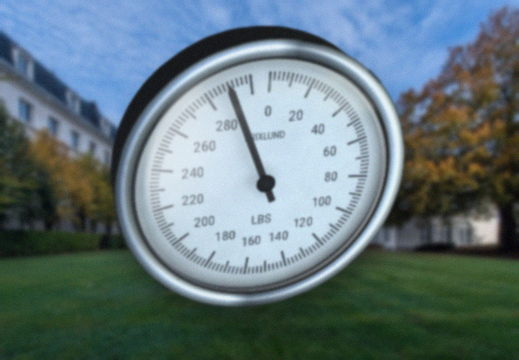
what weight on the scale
290 lb
